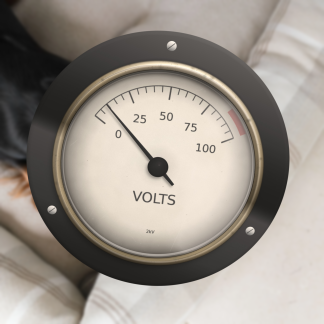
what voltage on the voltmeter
10 V
